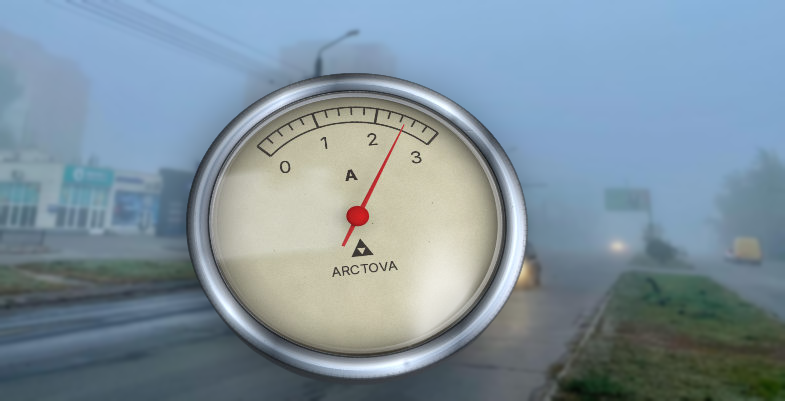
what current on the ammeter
2.5 A
